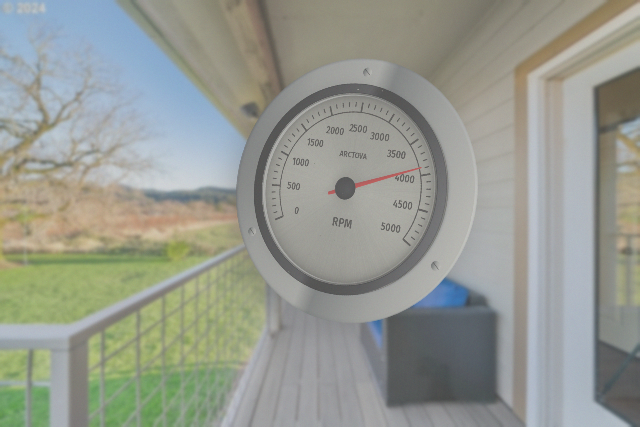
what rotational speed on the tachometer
3900 rpm
